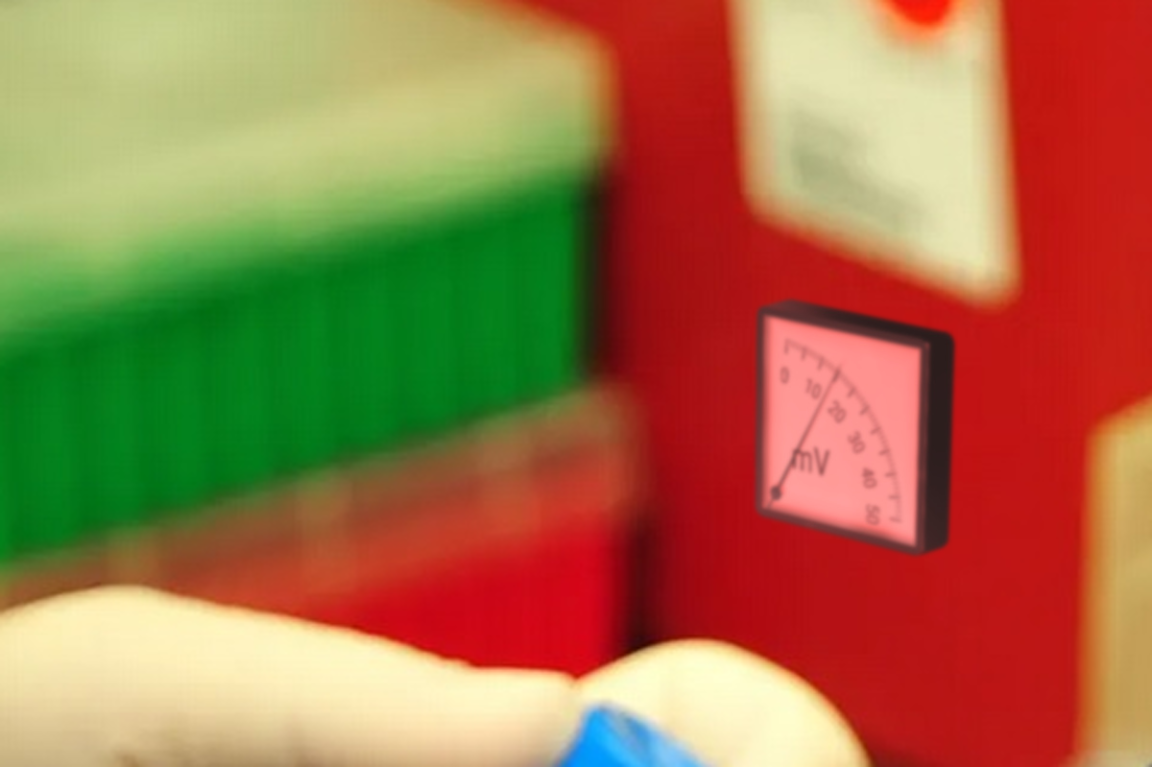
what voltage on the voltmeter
15 mV
